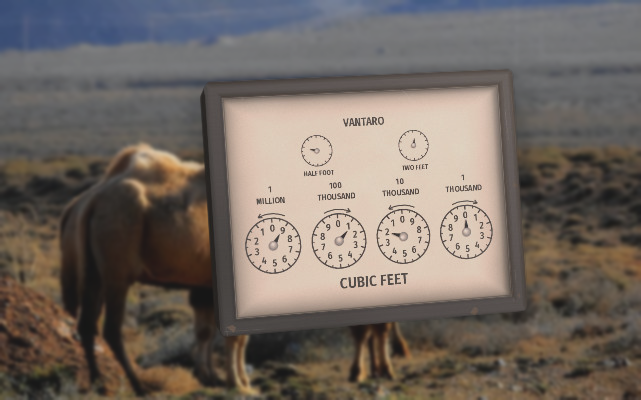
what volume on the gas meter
912000 ft³
